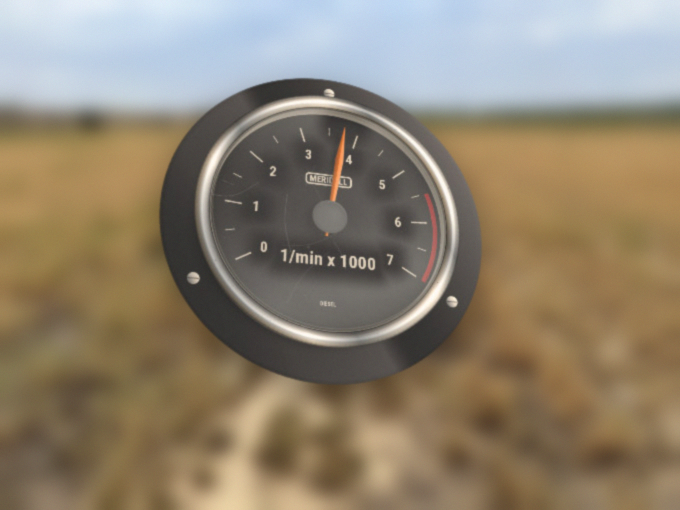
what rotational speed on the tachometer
3750 rpm
